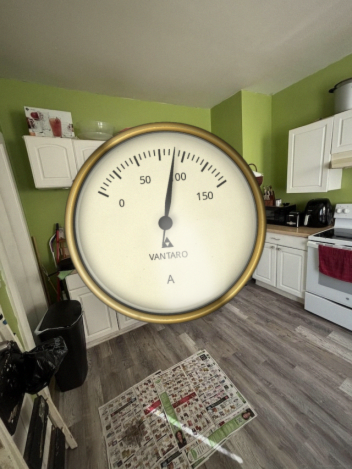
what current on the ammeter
90 A
